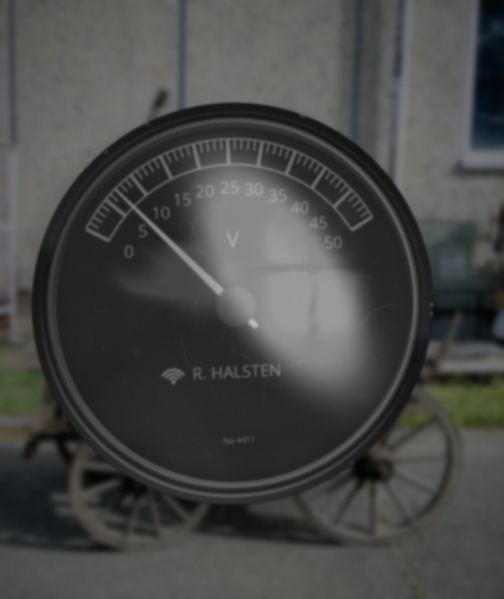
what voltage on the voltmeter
7 V
